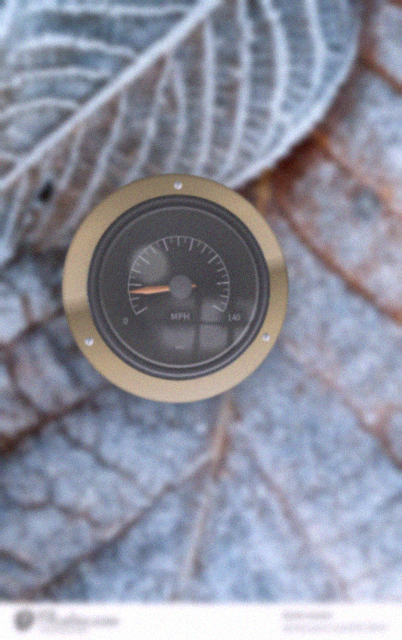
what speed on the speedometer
15 mph
